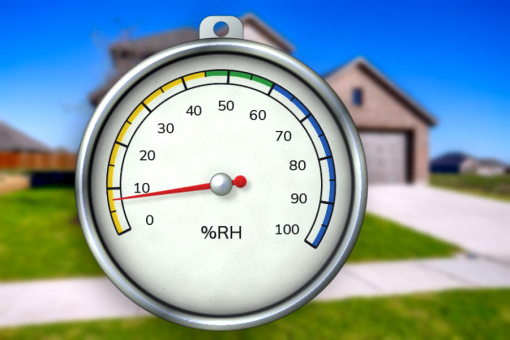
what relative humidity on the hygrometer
7.5 %
